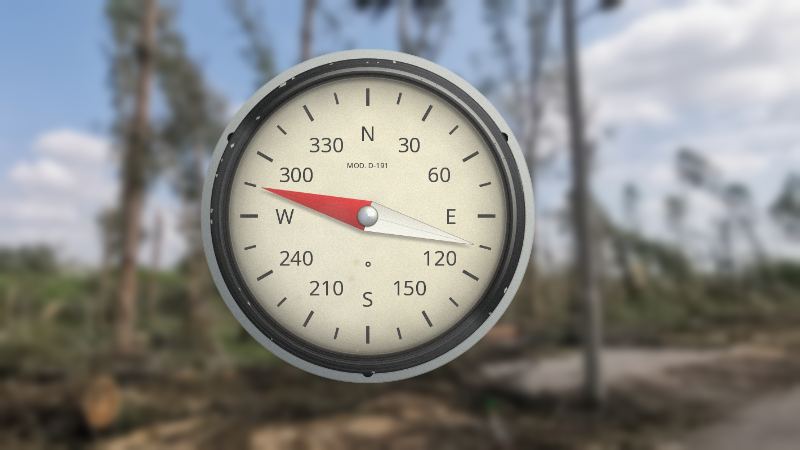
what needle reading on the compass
285 °
